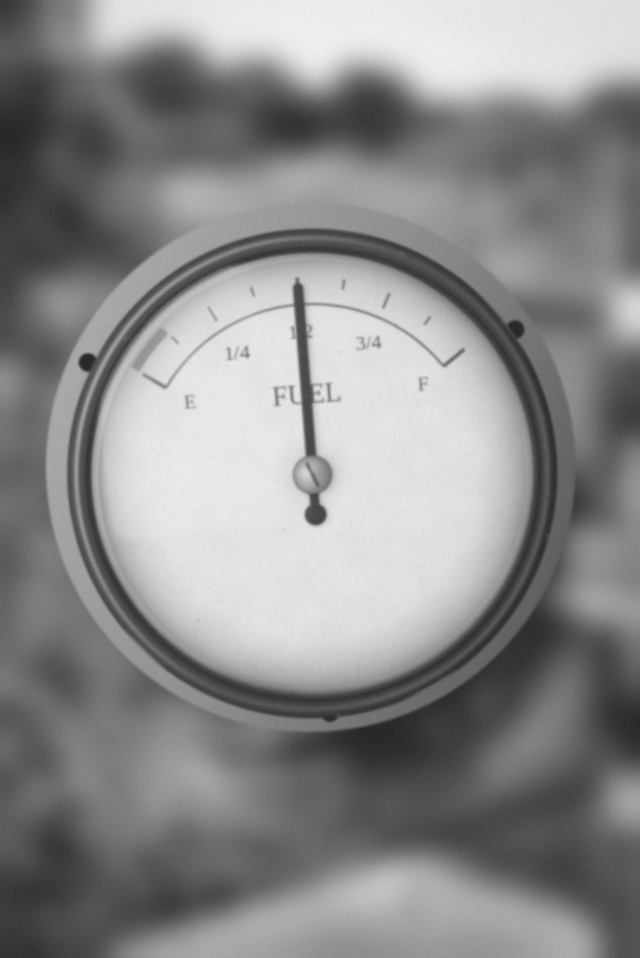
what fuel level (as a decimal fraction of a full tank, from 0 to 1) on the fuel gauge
0.5
